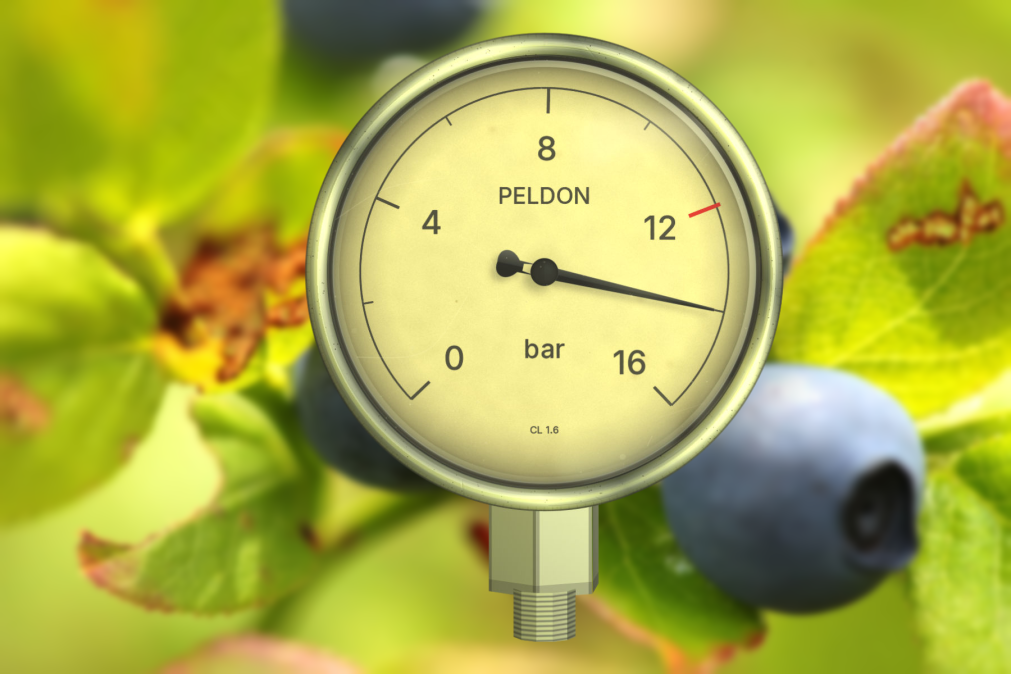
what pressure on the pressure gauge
14 bar
